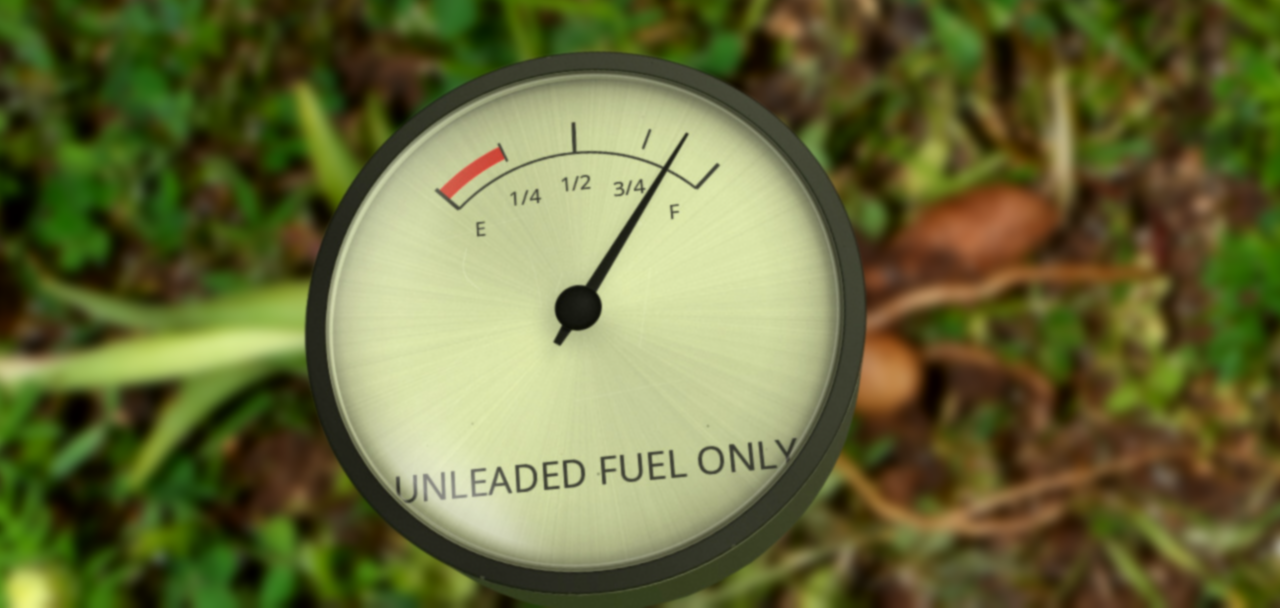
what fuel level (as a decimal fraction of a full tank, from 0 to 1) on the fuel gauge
0.875
